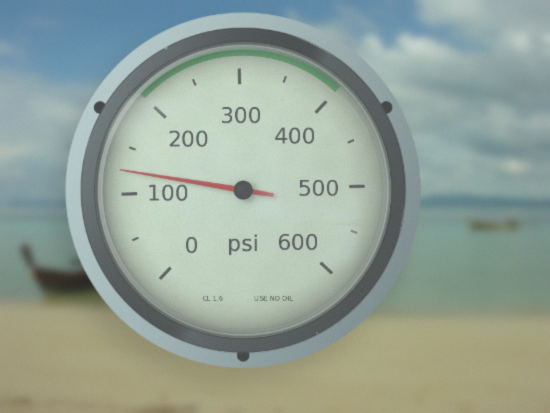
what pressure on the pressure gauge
125 psi
